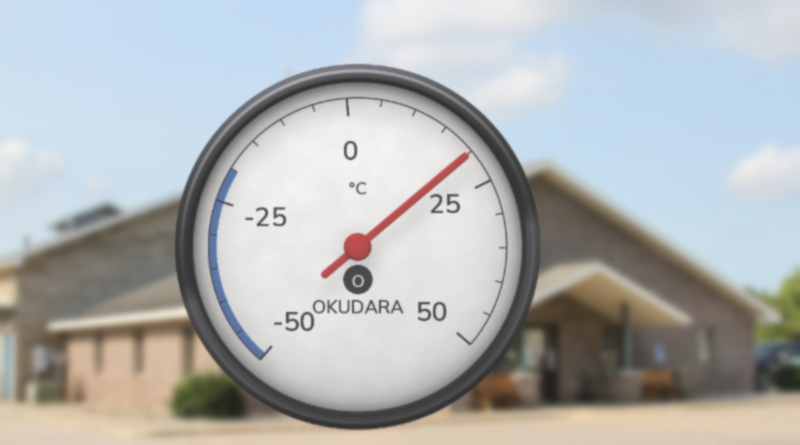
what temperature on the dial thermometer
20 °C
